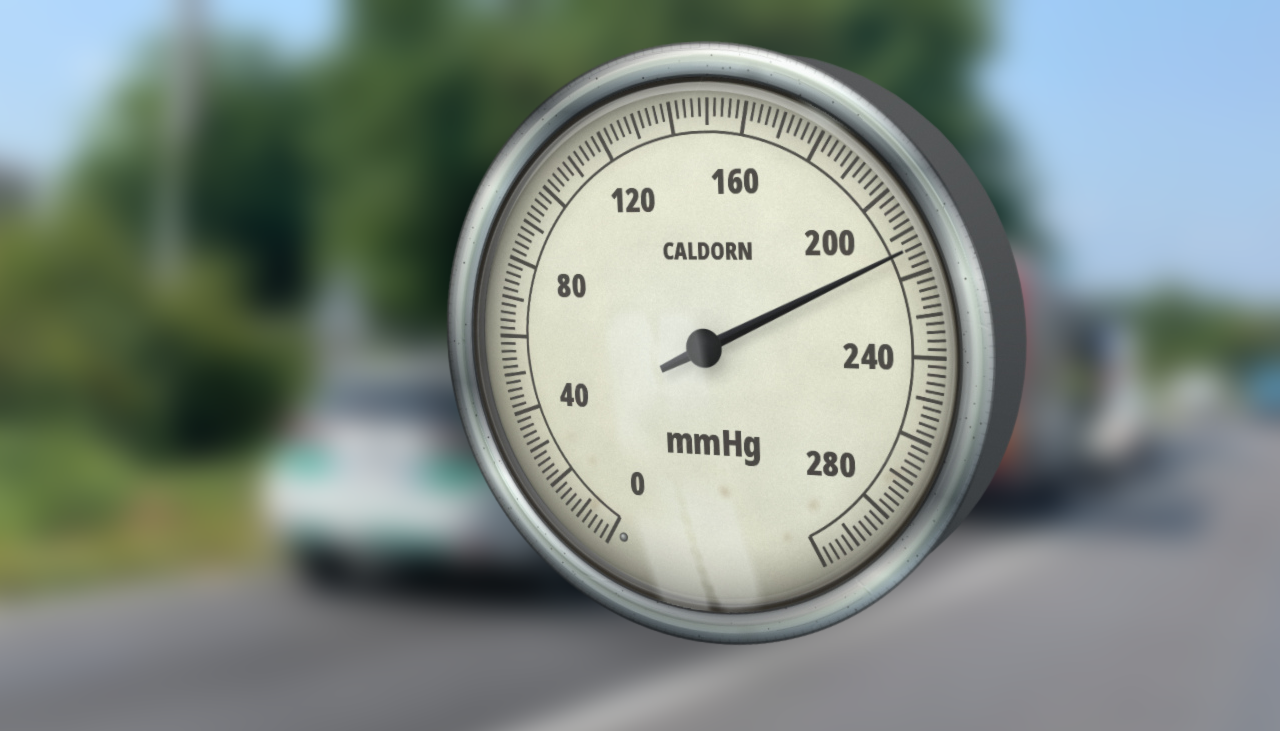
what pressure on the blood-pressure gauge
214 mmHg
